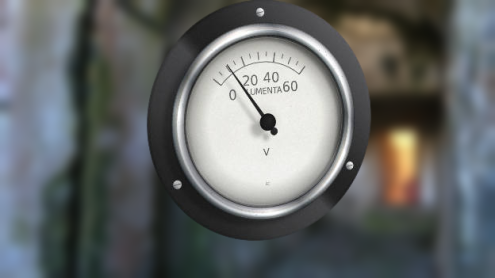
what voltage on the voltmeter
10 V
